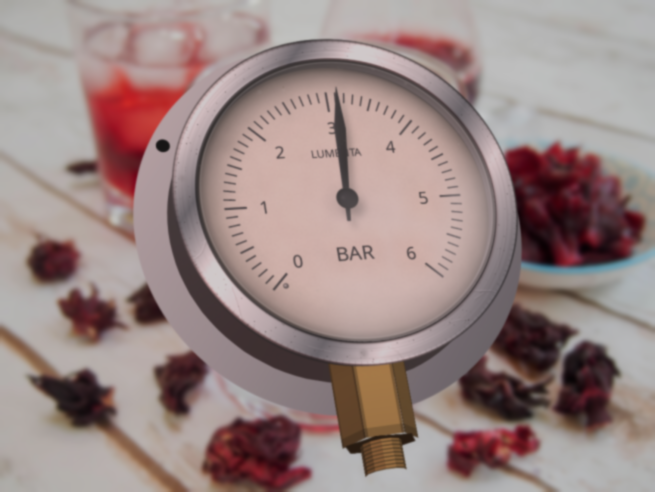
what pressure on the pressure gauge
3.1 bar
